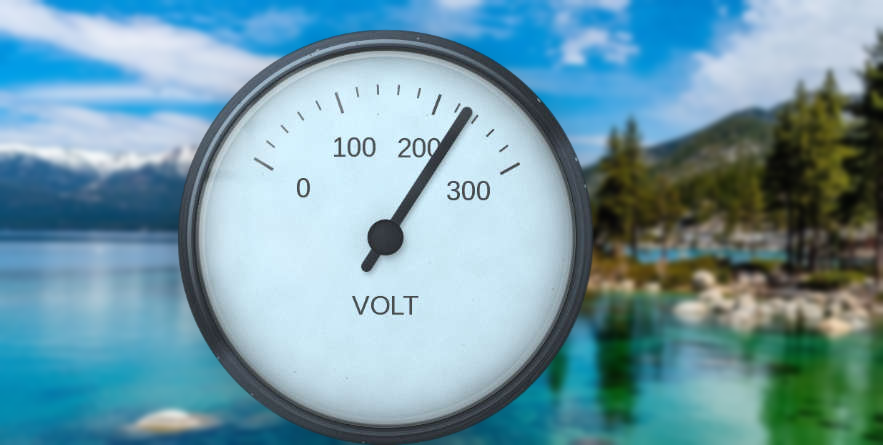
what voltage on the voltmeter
230 V
